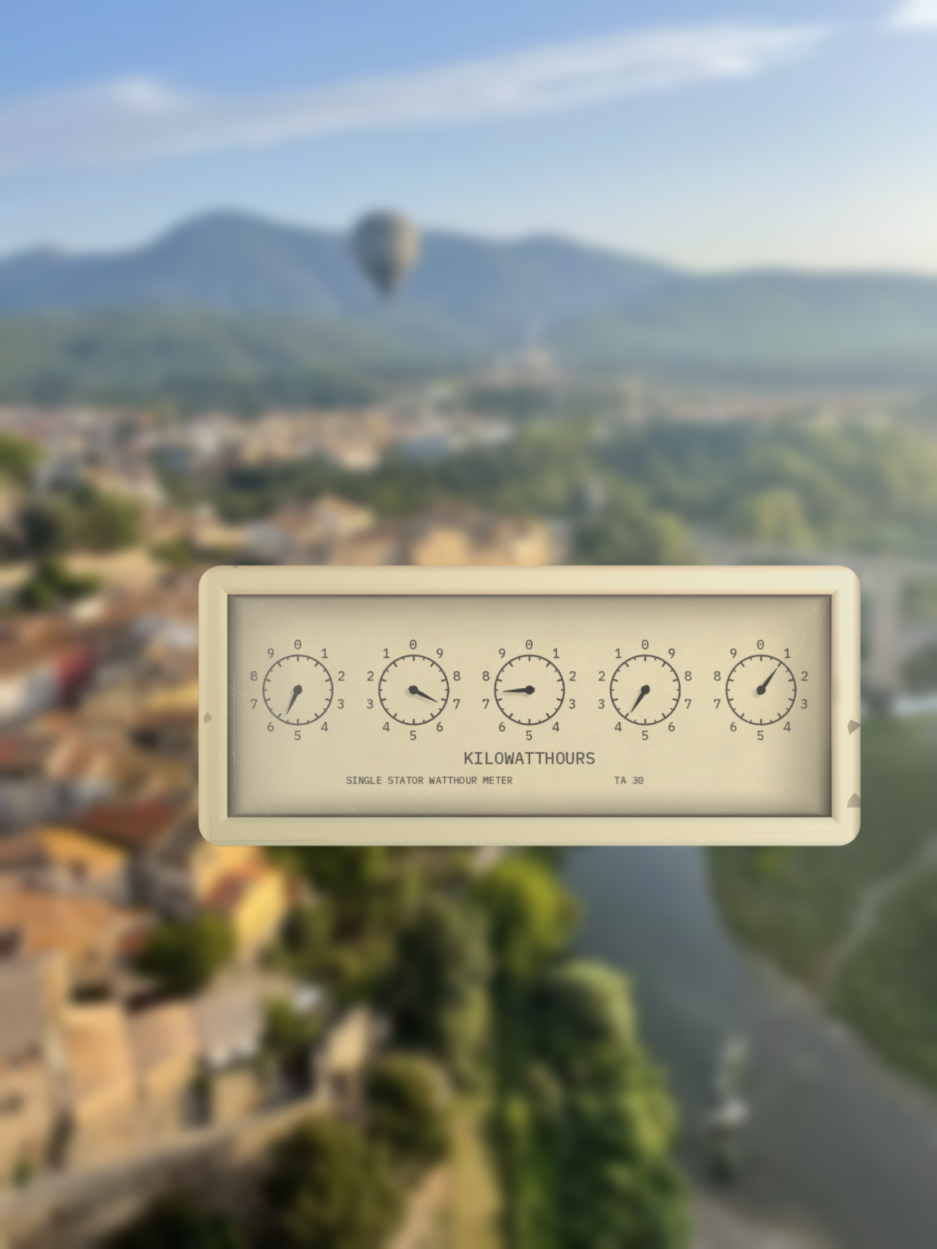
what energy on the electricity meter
56741 kWh
